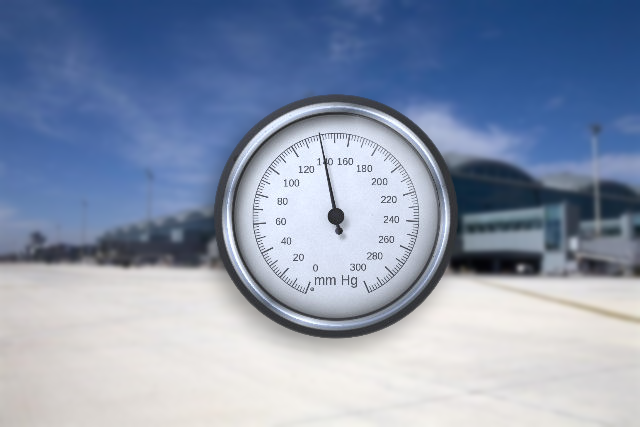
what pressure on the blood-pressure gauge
140 mmHg
